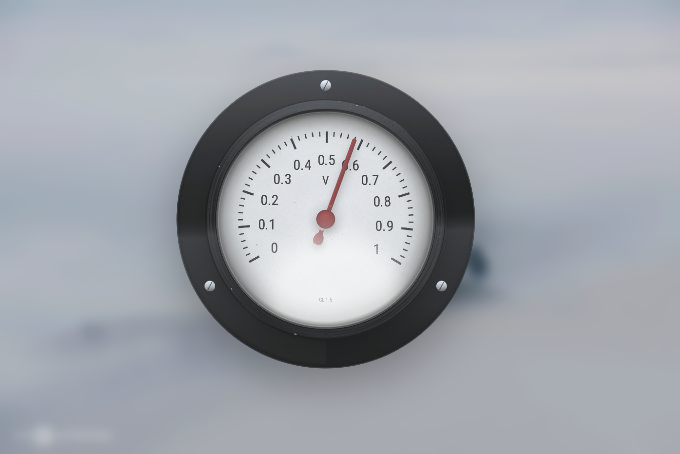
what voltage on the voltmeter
0.58 V
